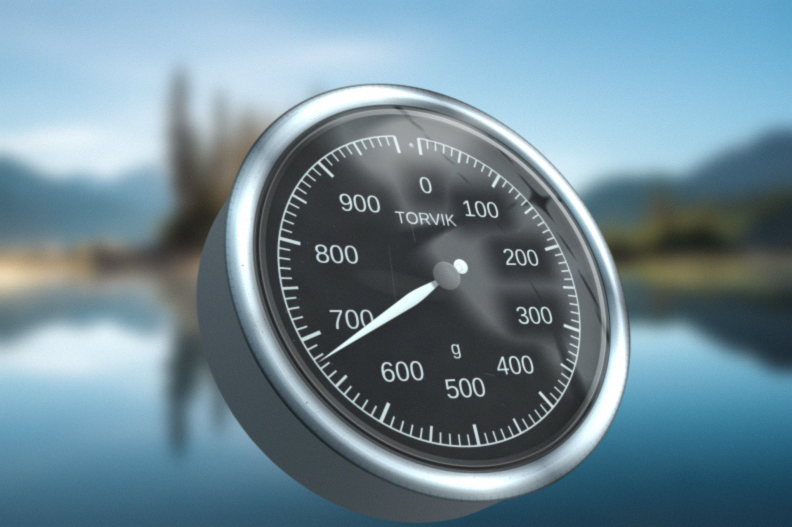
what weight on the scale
675 g
